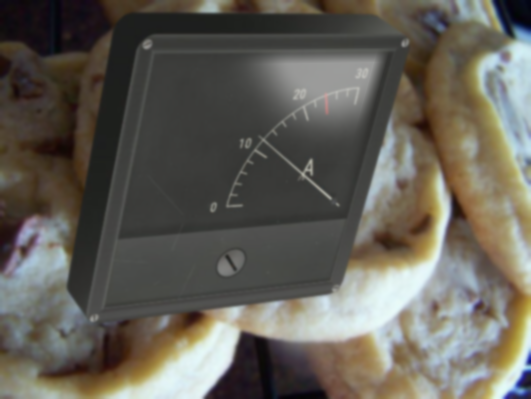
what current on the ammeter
12 A
